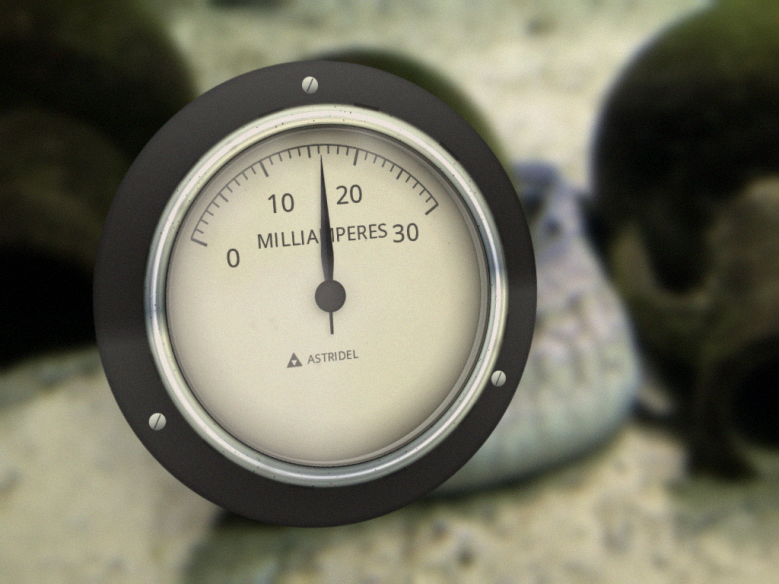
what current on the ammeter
16 mA
